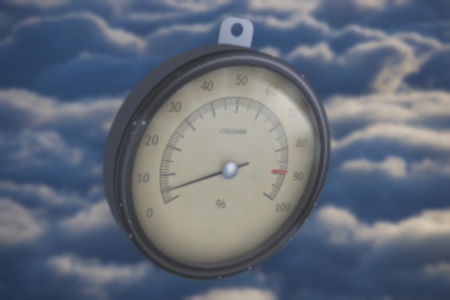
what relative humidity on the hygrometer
5 %
